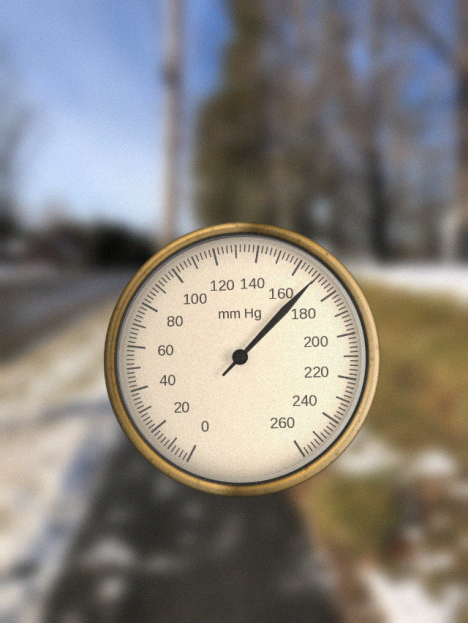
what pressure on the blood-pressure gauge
170 mmHg
